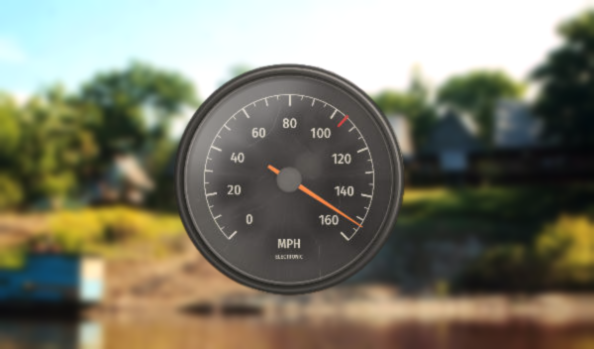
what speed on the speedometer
152.5 mph
